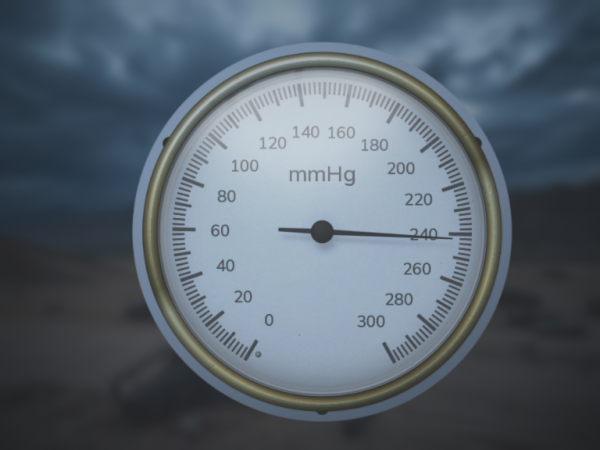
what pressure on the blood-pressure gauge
242 mmHg
